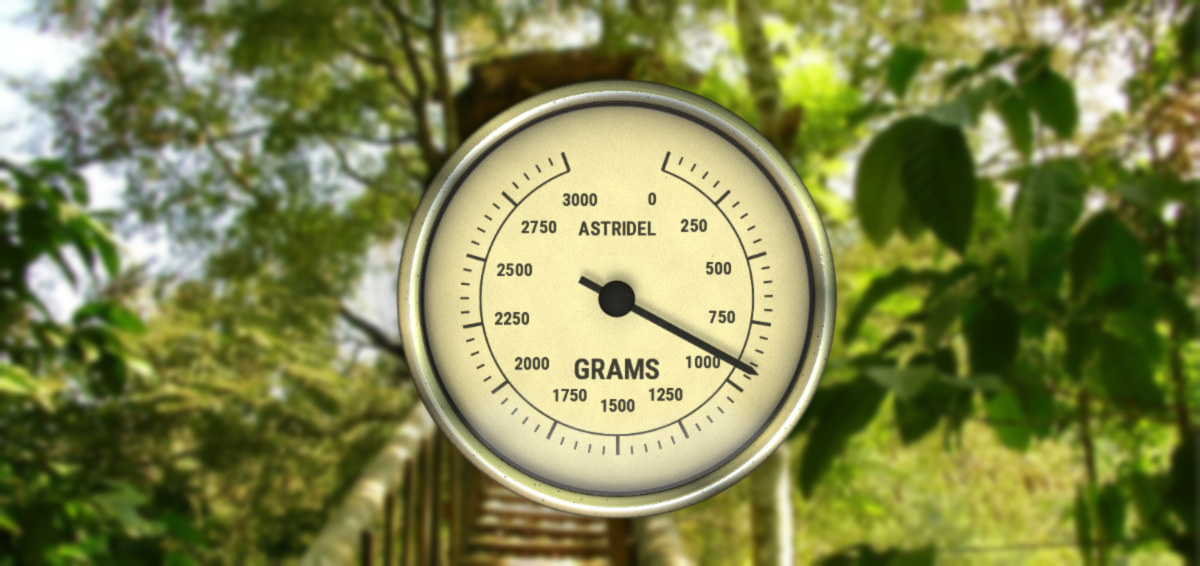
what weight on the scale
925 g
